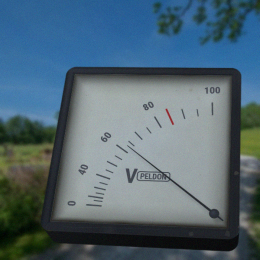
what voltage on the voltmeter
62.5 V
